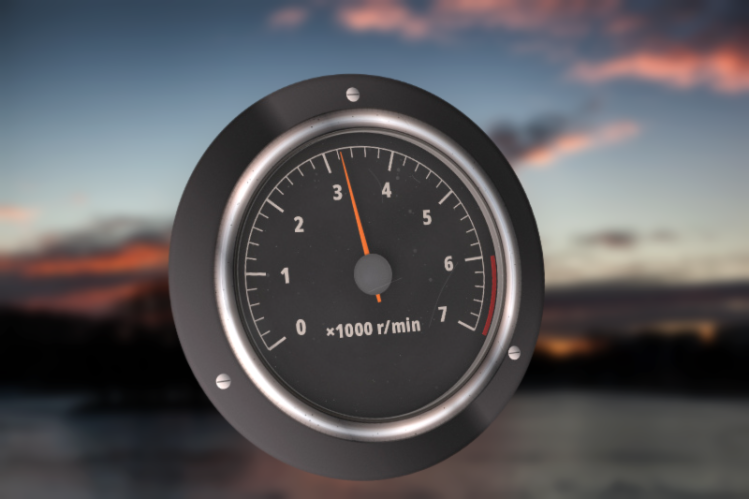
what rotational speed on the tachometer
3200 rpm
